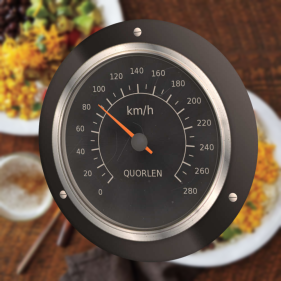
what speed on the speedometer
90 km/h
